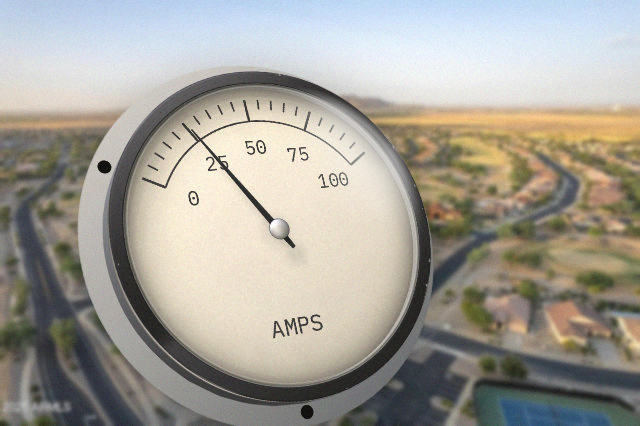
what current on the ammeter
25 A
